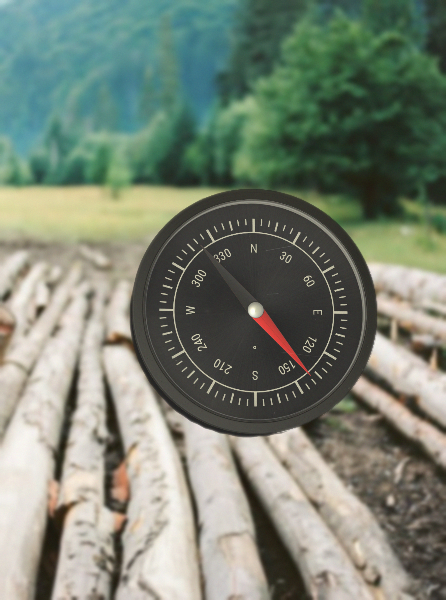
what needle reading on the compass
140 °
